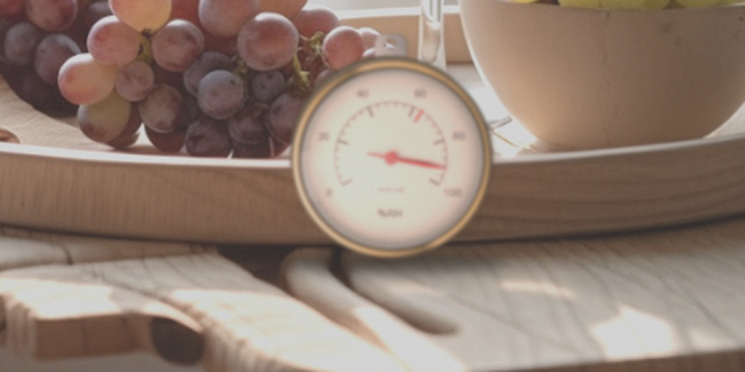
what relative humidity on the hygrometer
92 %
